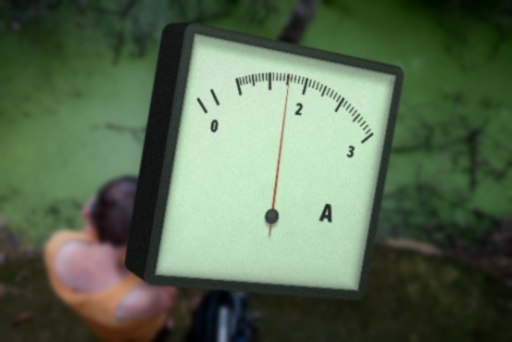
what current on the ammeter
1.75 A
